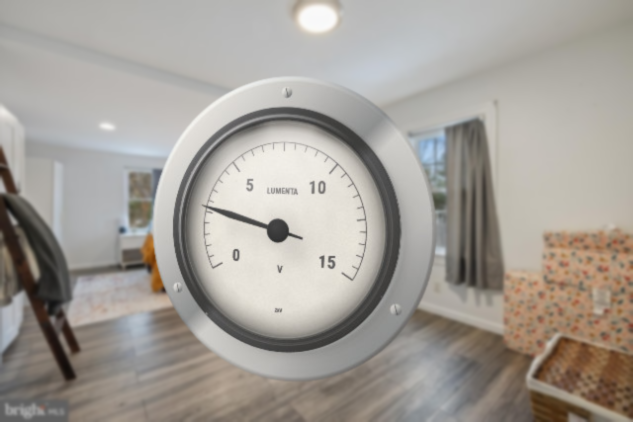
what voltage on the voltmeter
2.75 V
